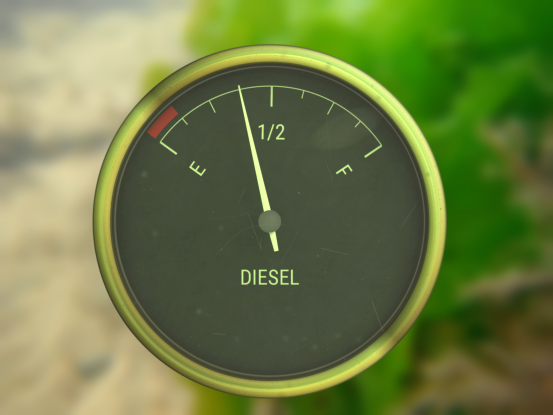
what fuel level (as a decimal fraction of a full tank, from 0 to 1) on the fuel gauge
0.375
